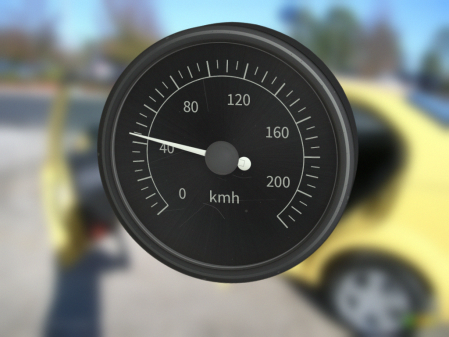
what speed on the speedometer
45 km/h
